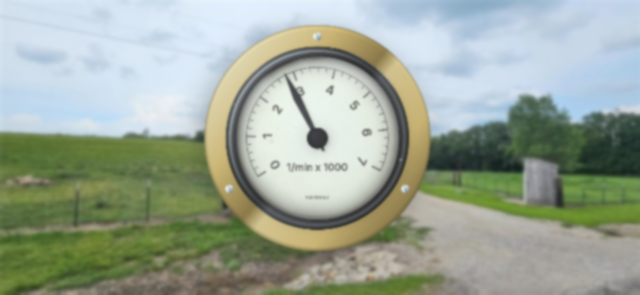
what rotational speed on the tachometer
2800 rpm
